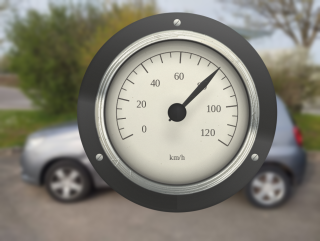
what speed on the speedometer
80 km/h
